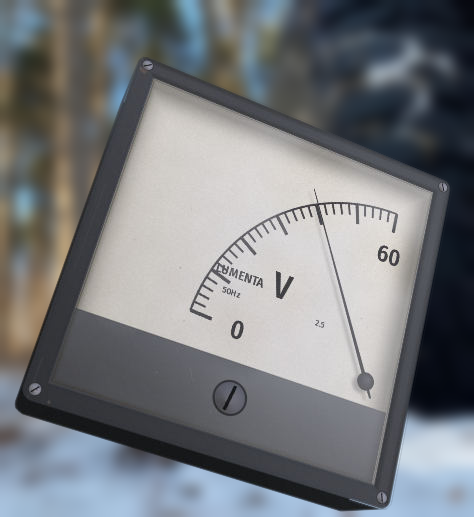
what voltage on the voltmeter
40 V
